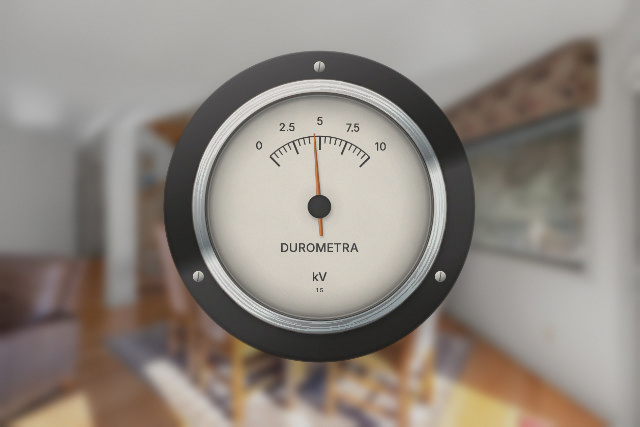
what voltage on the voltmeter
4.5 kV
